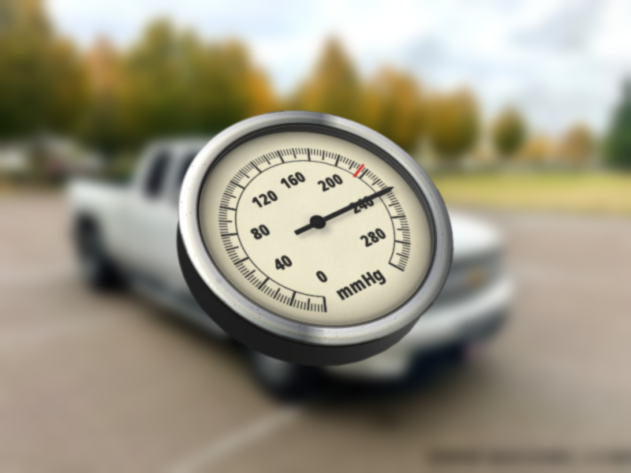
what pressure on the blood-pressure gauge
240 mmHg
